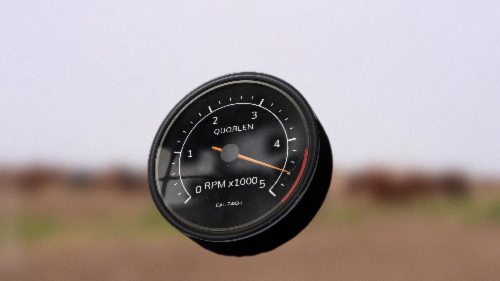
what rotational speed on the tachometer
4600 rpm
